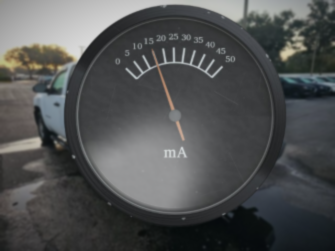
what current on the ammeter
15 mA
